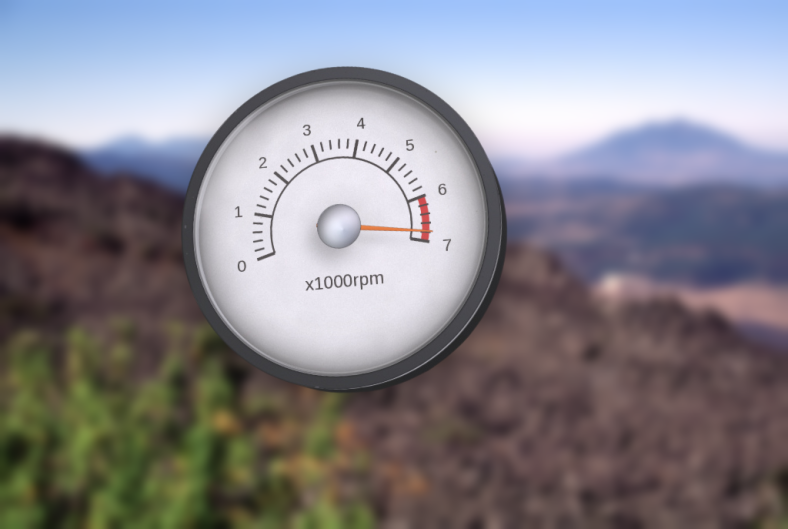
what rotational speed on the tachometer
6800 rpm
